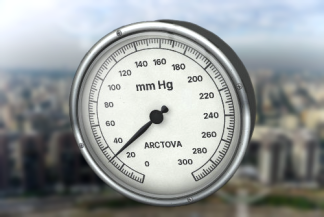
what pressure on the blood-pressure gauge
30 mmHg
